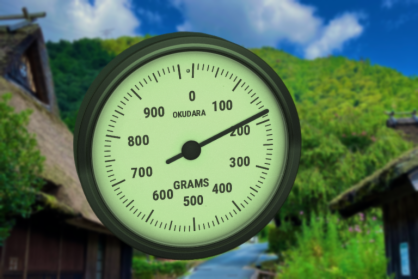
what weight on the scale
180 g
